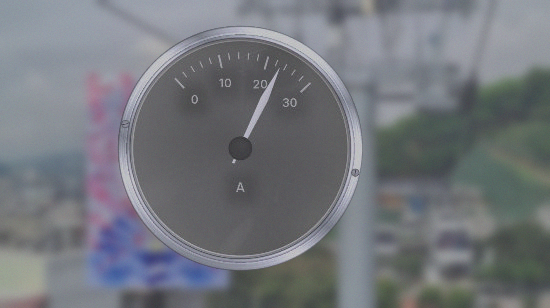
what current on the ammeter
23 A
